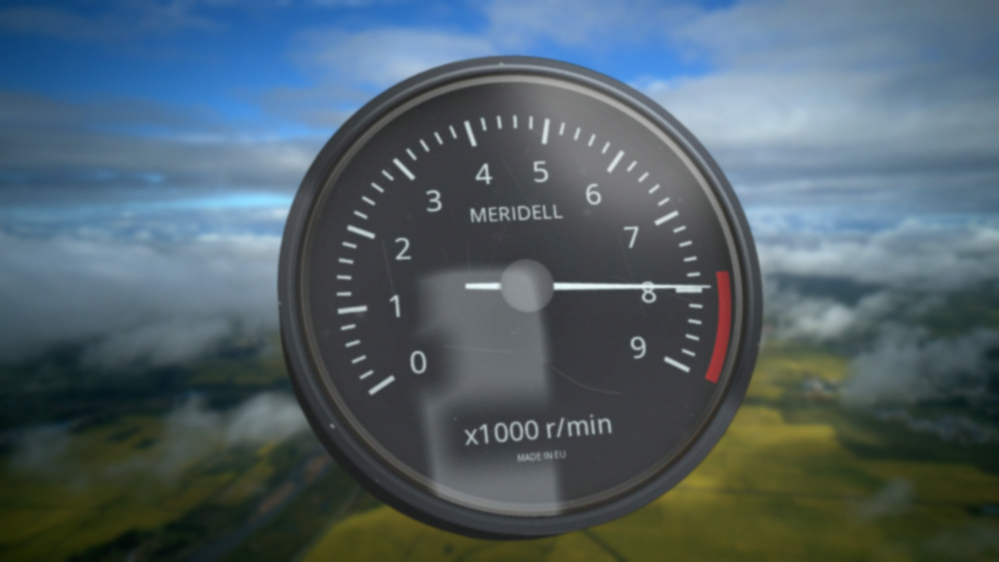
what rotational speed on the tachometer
8000 rpm
